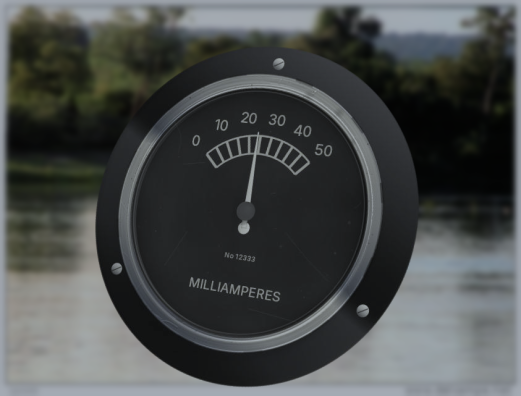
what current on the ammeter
25 mA
